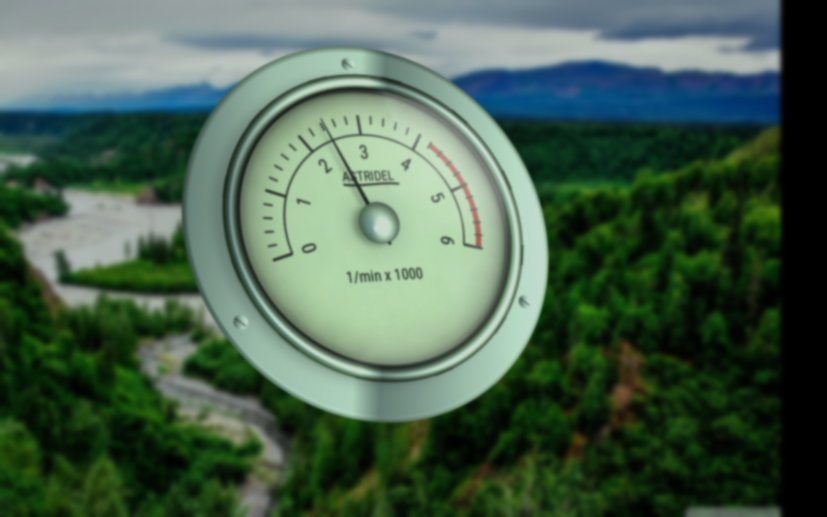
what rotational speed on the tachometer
2400 rpm
